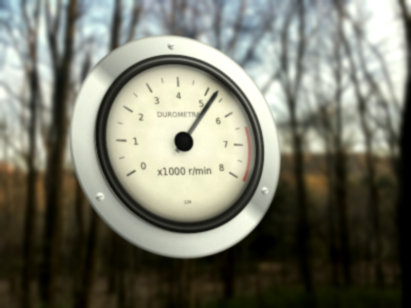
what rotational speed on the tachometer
5250 rpm
